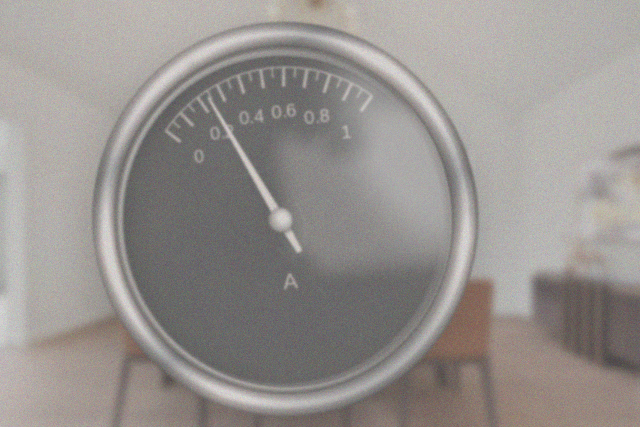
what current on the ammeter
0.25 A
